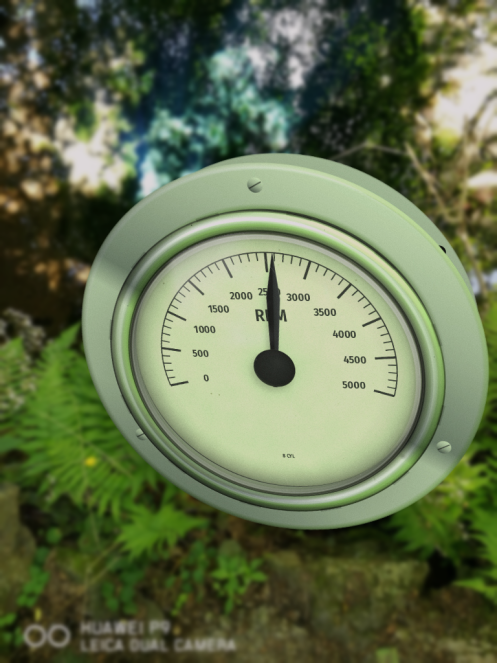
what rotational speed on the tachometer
2600 rpm
